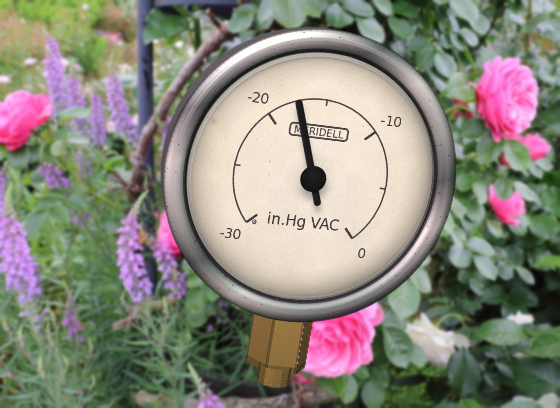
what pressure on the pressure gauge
-17.5 inHg
